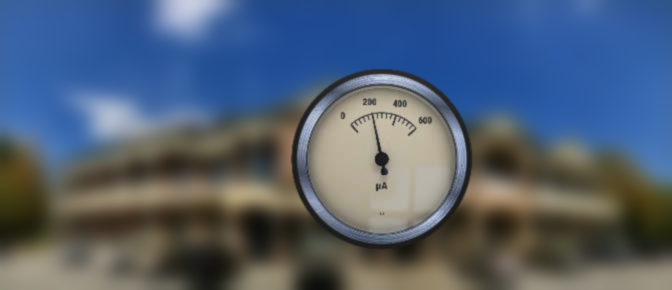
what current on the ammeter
200 µA
